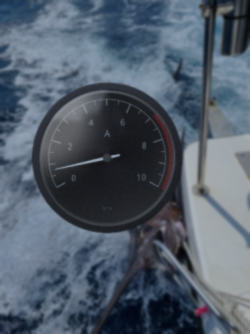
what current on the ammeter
0.75 A
